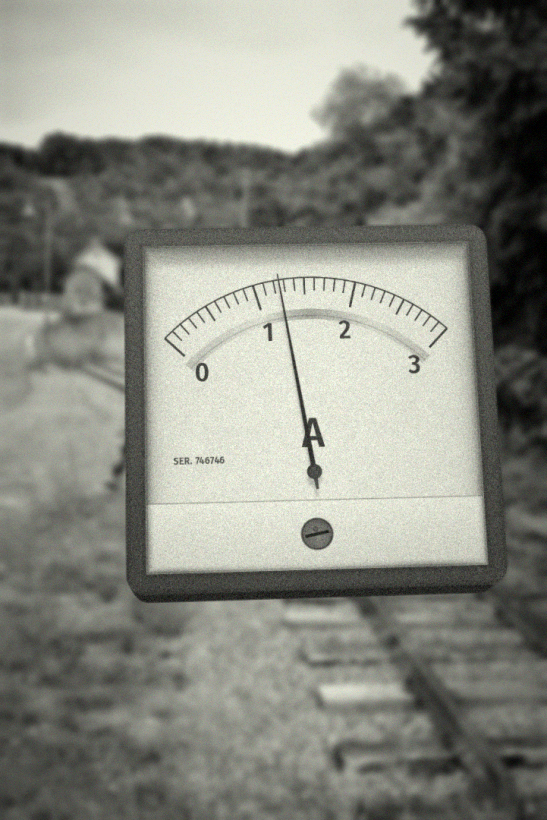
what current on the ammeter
1.25 A
